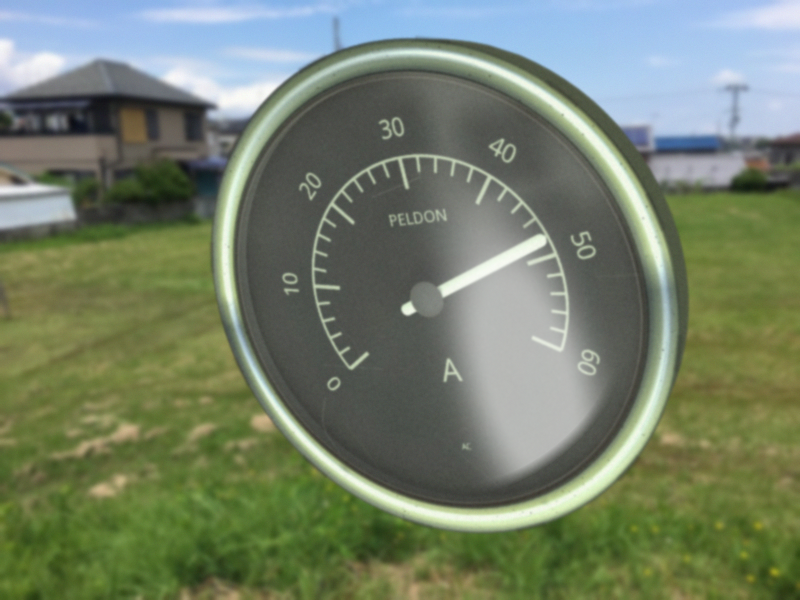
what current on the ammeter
48 A
